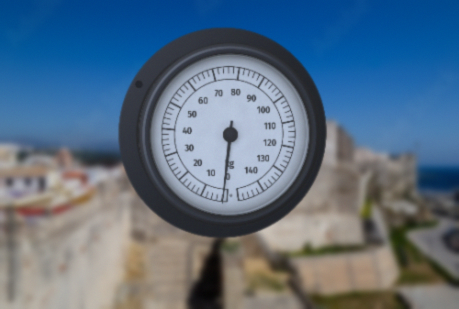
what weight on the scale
2 kg
